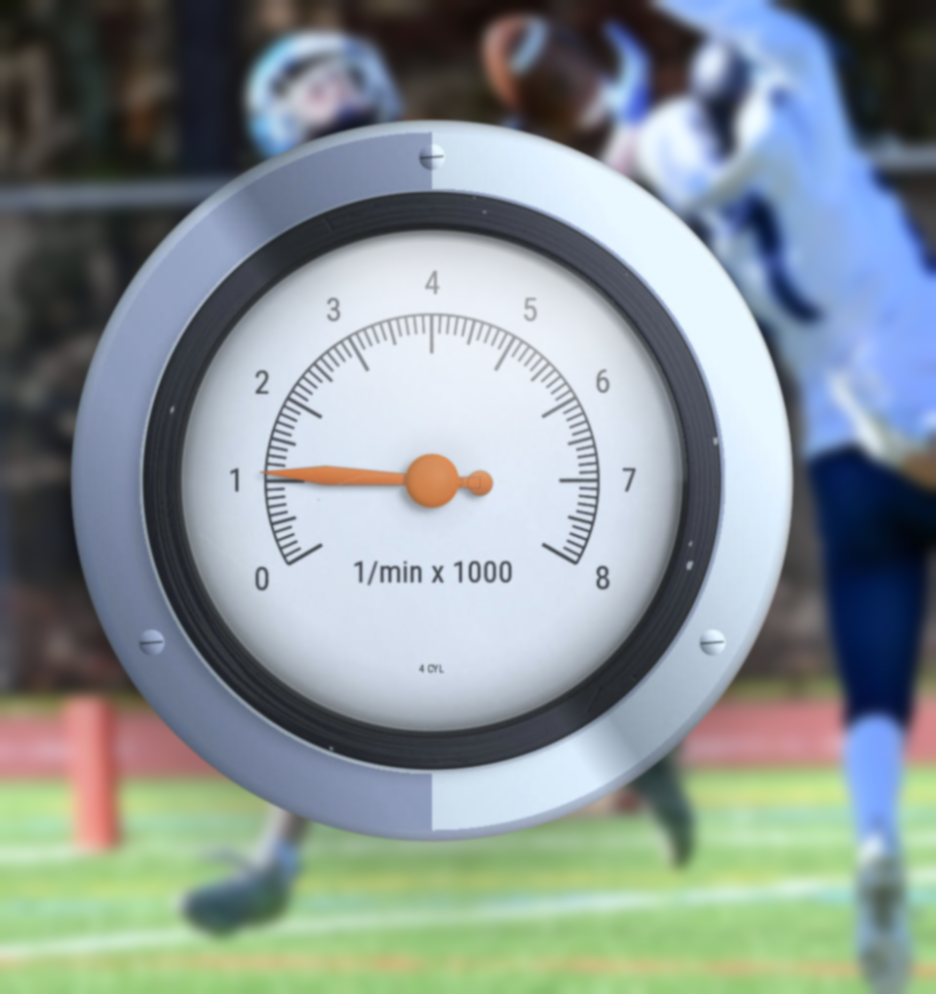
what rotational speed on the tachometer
1100 rpm
